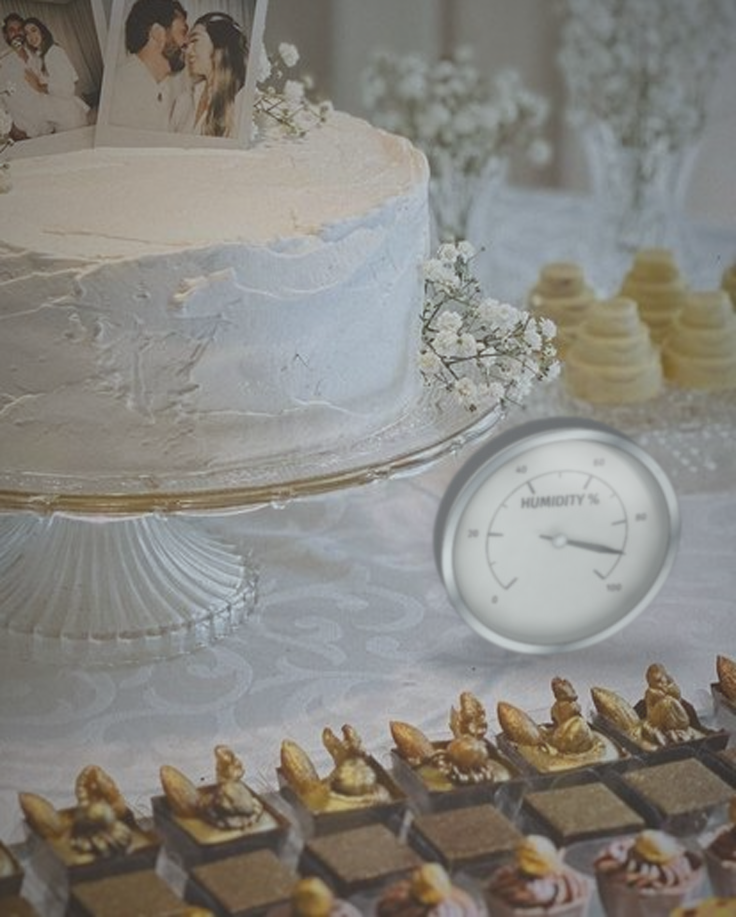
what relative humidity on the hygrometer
90 %
